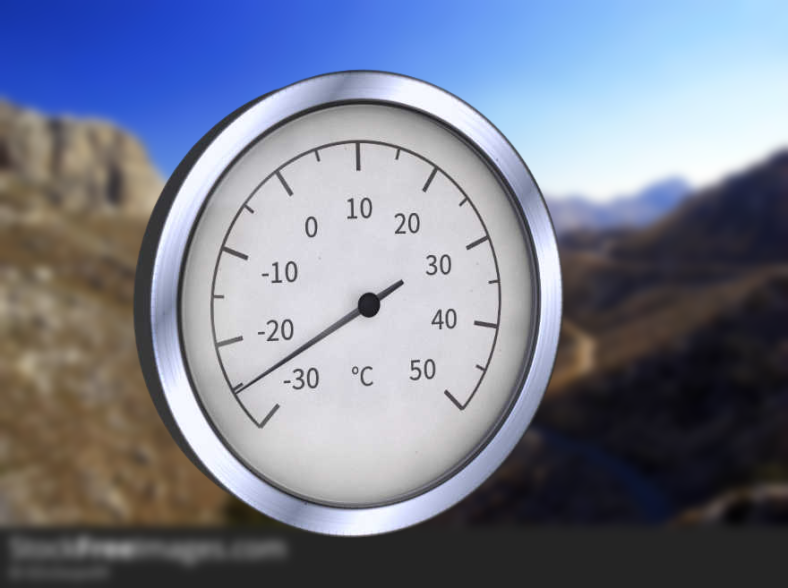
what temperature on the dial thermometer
-25 °C
